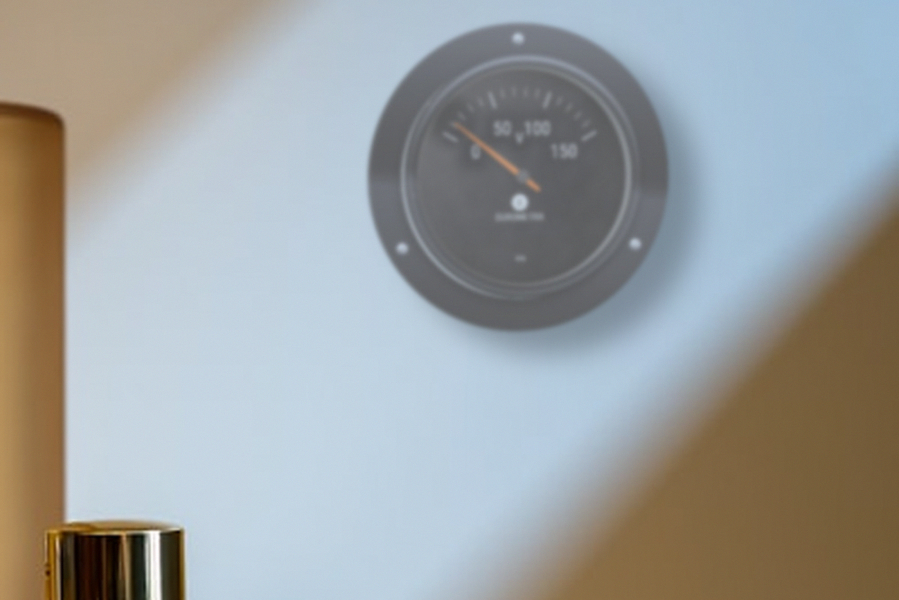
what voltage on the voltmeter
10 V
